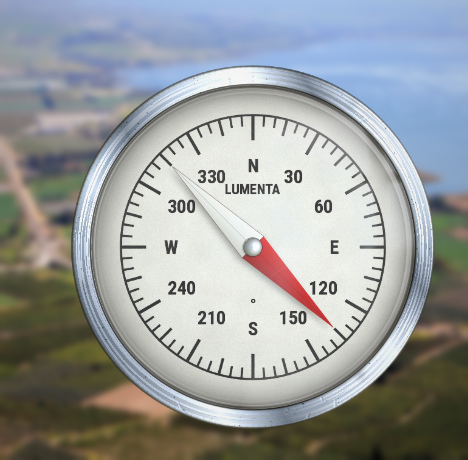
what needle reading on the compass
135 °
